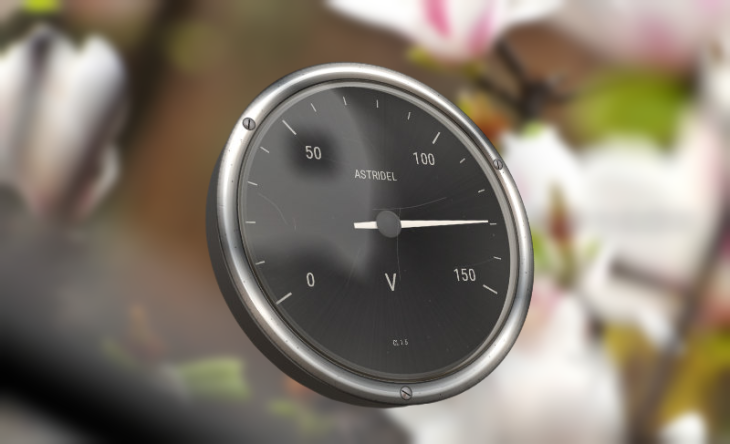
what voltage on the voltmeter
130 V
